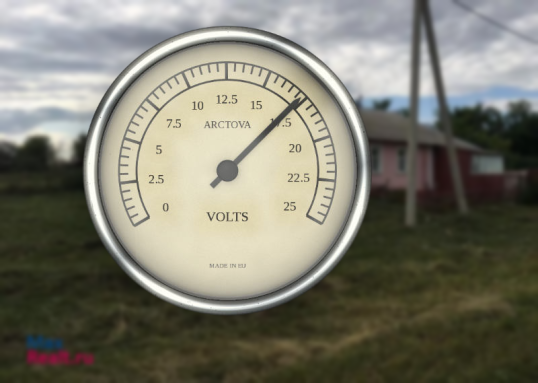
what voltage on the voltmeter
17.25 V
